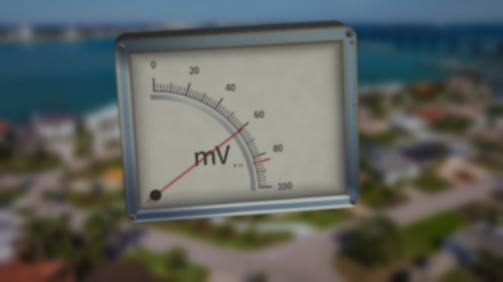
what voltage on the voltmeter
60 mV
